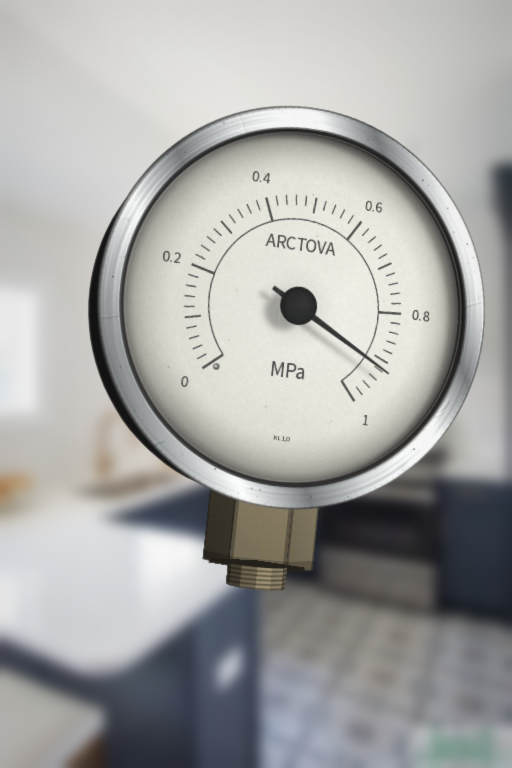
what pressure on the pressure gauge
0.92 MPa
